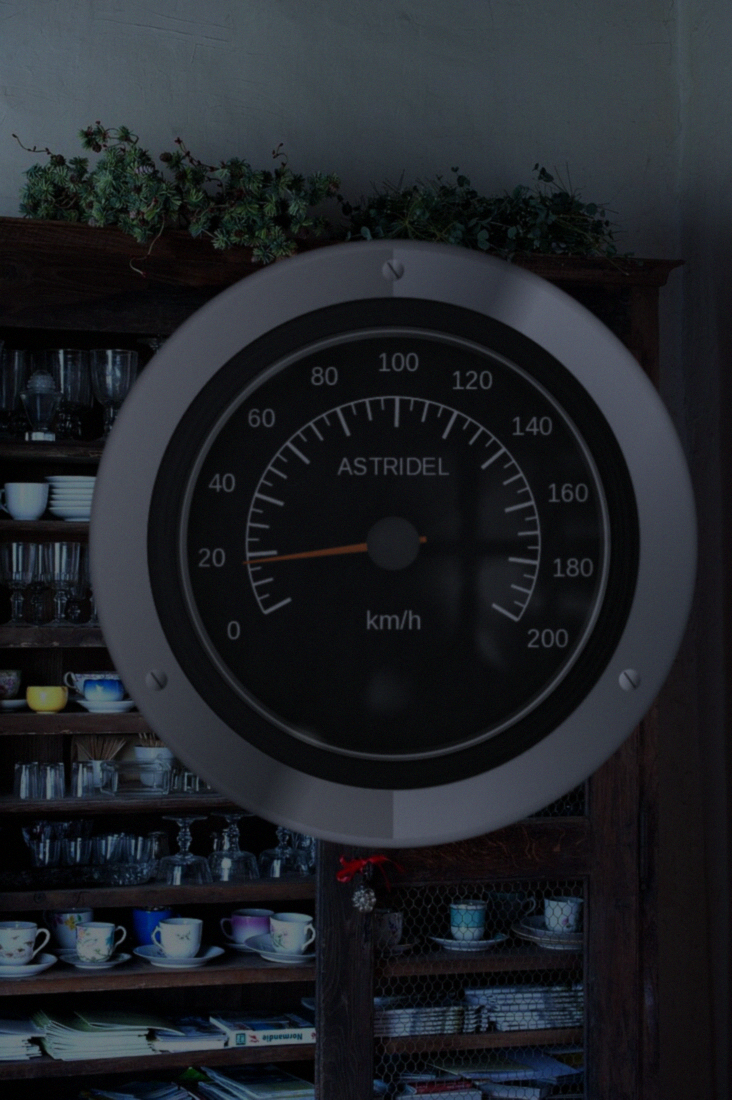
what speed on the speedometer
17.5 km/h
